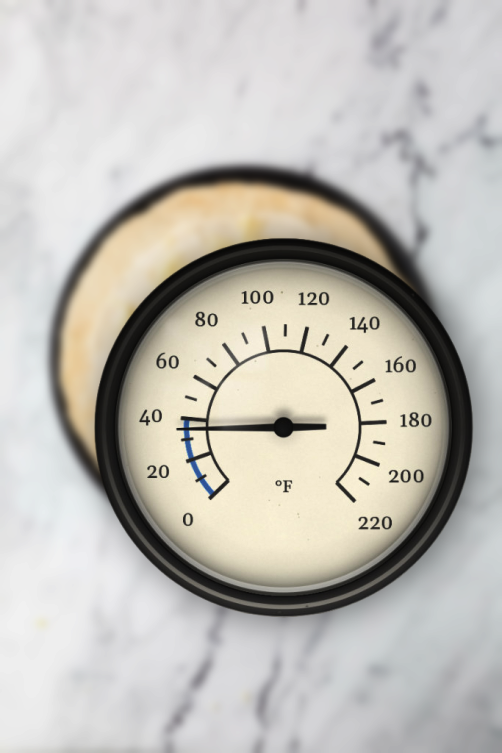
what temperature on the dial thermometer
35 °F
